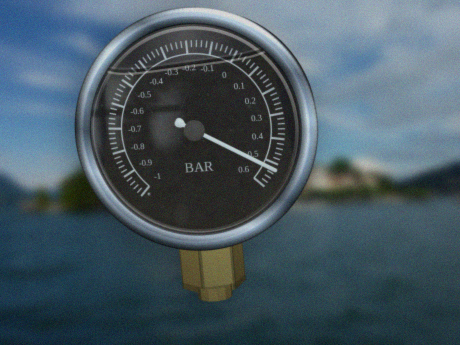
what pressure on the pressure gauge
0.52 bar
